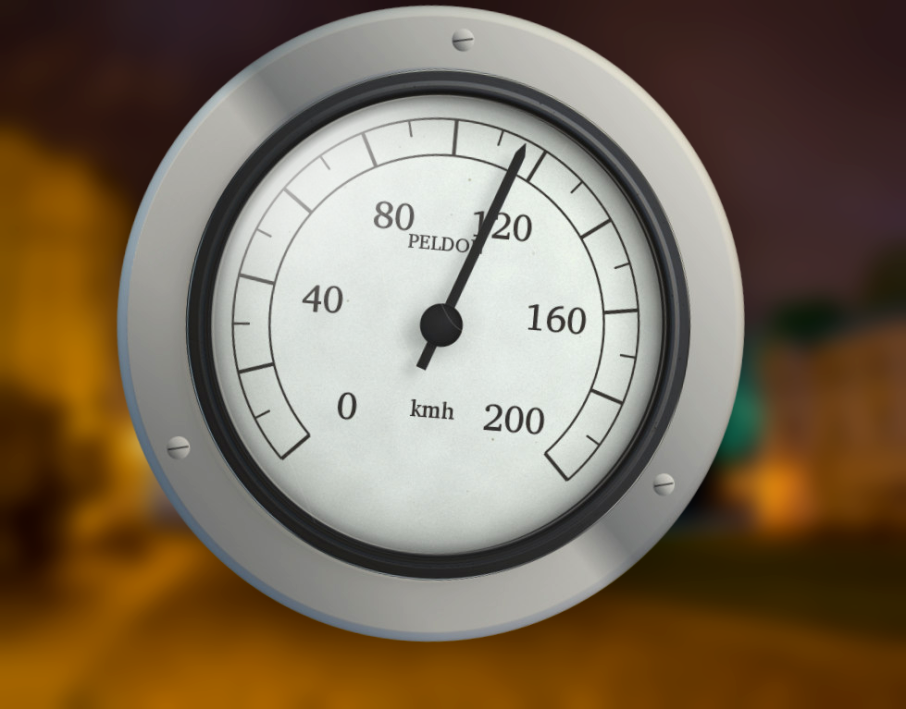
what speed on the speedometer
115 km/h
